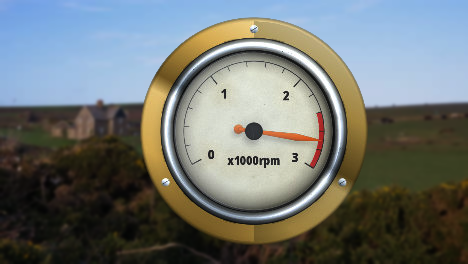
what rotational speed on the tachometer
2700 rpm
